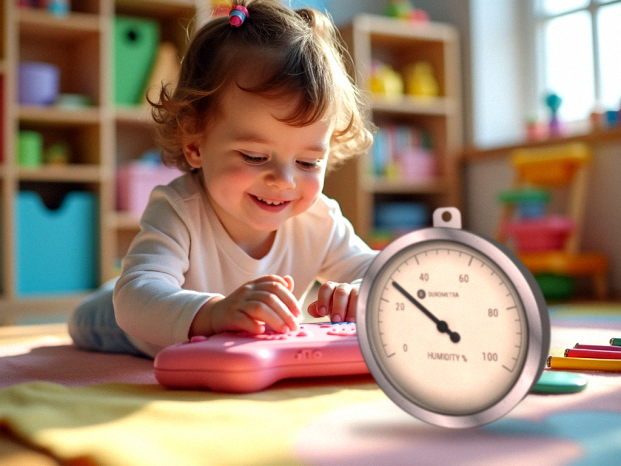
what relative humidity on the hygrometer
28 %
